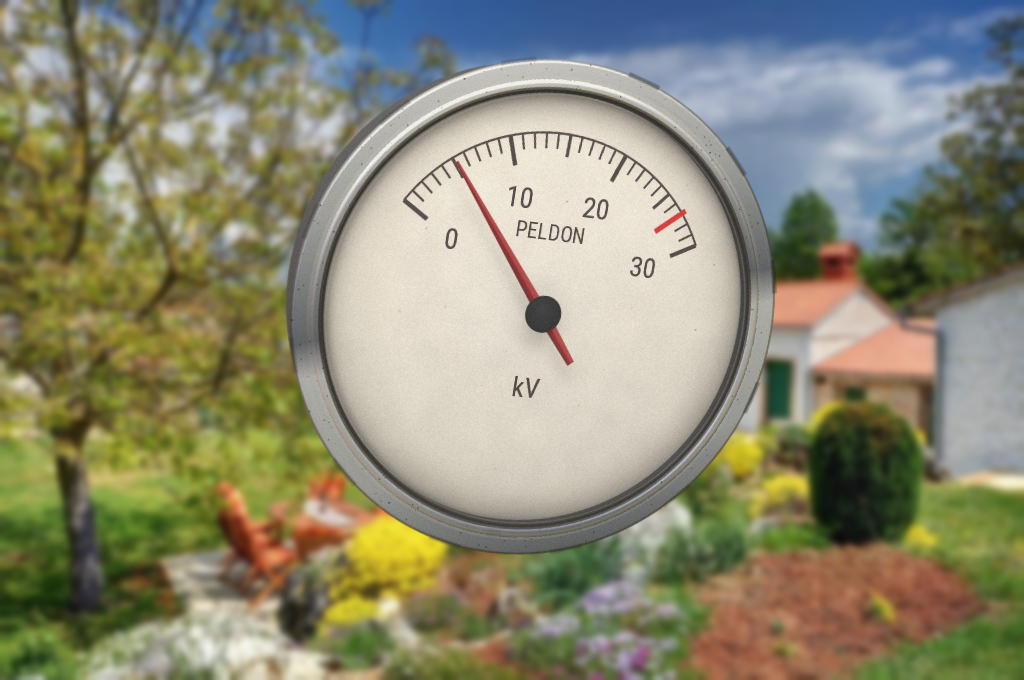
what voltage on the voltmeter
5 kV
